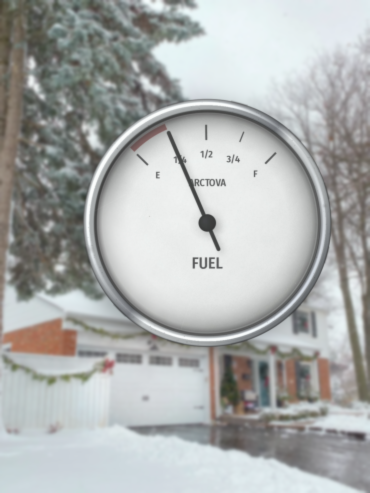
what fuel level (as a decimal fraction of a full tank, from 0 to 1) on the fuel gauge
0.25
